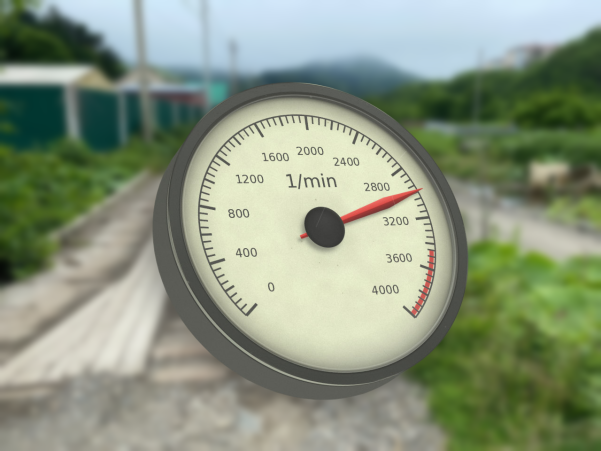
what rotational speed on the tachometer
3000 rpm
